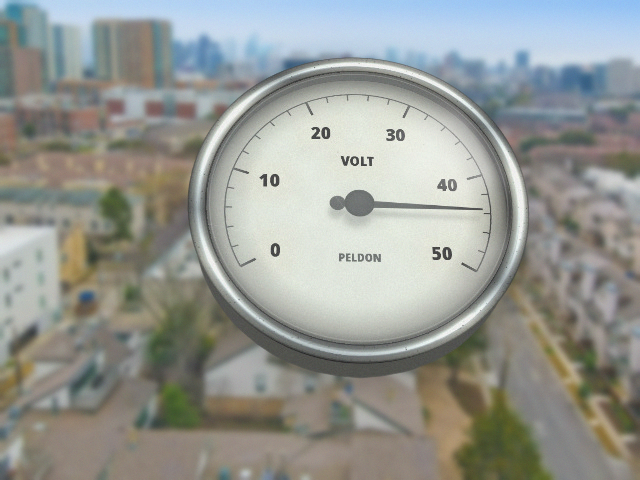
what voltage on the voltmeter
44 V
